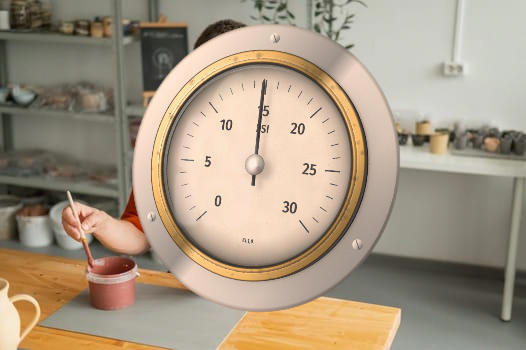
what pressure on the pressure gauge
15 psi
